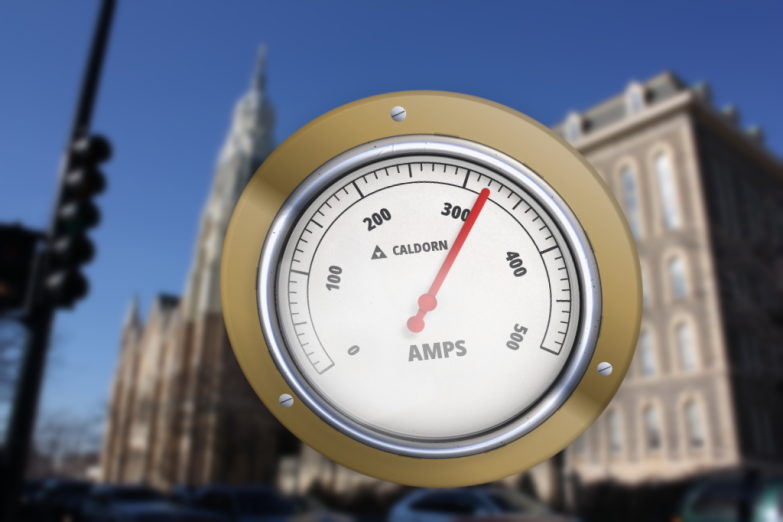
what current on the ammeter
320 A
